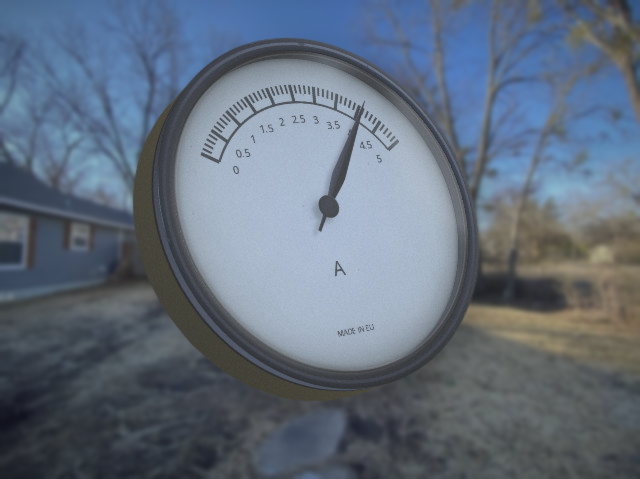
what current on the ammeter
4 A
